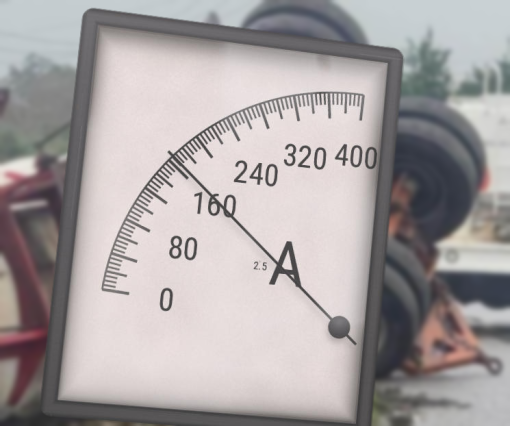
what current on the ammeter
165 A
